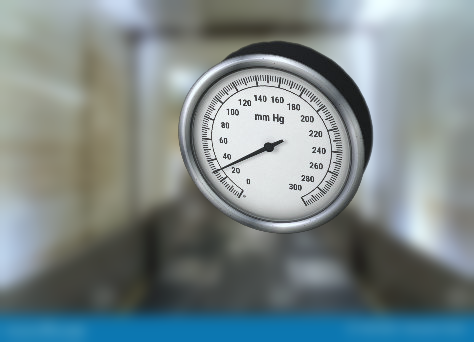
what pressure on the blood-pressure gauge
30 mmHg
